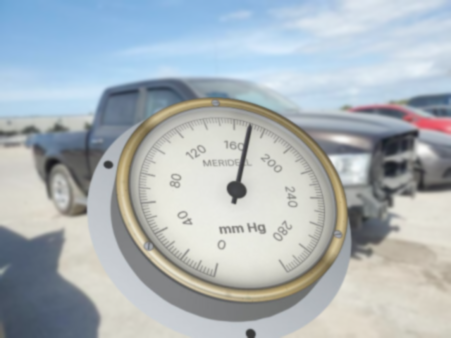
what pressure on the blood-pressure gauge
170 mmHg
